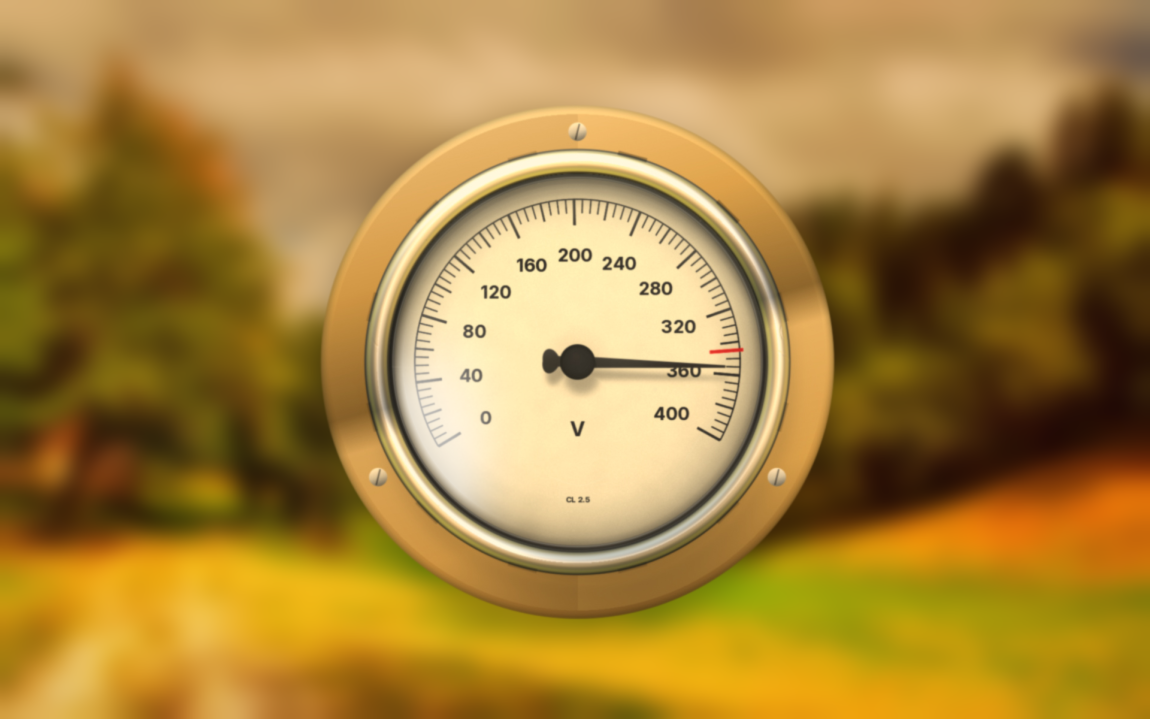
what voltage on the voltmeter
355 V
